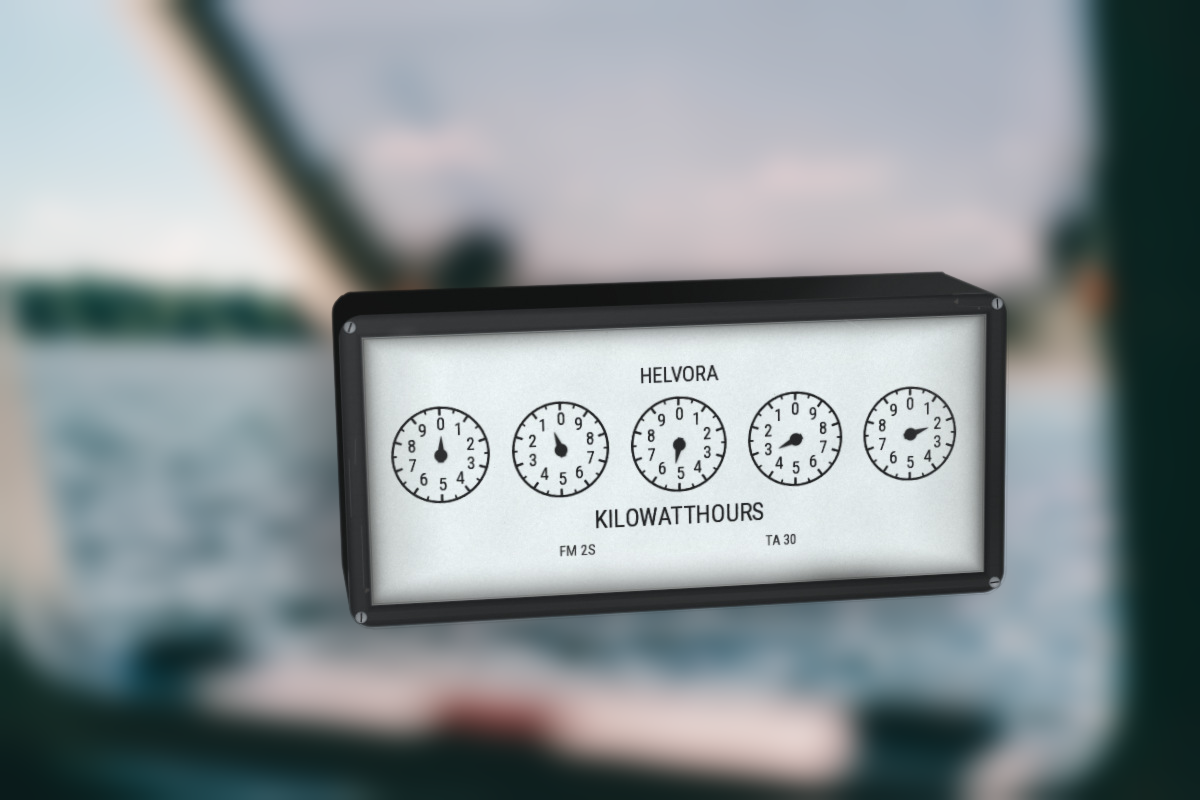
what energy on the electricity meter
532 kWh
